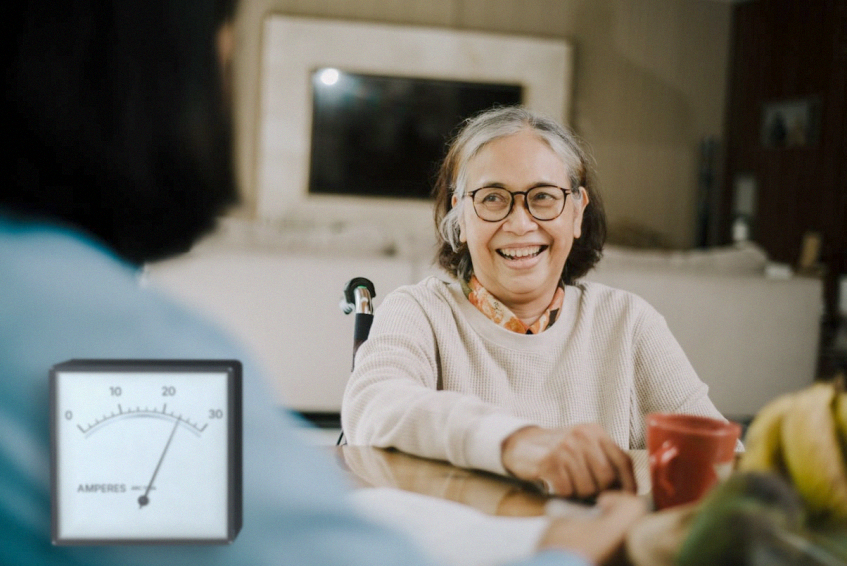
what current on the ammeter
24 A
